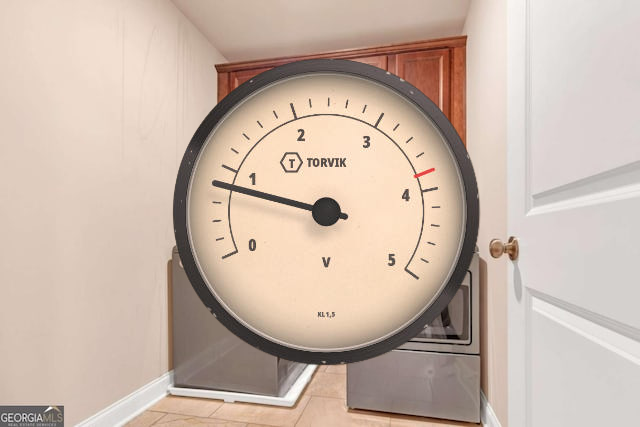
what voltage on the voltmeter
0.8 V
